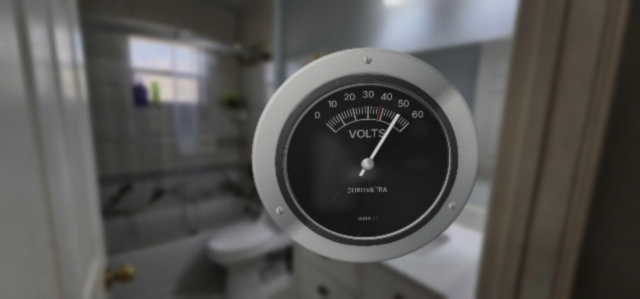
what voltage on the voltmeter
50 V
